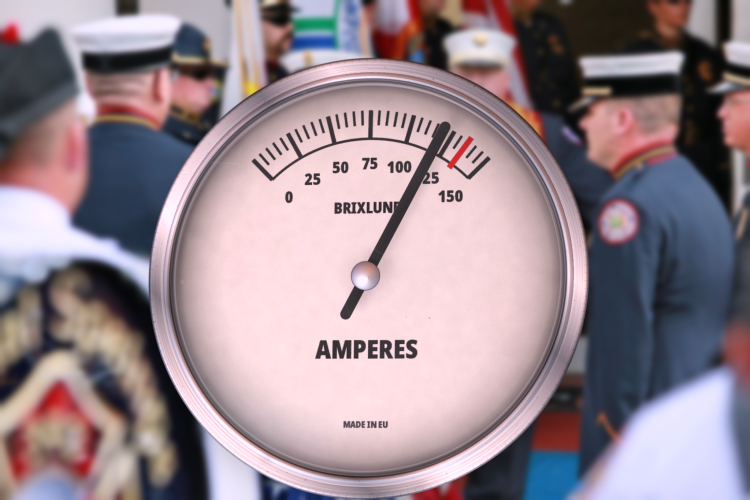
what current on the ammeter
120 A
